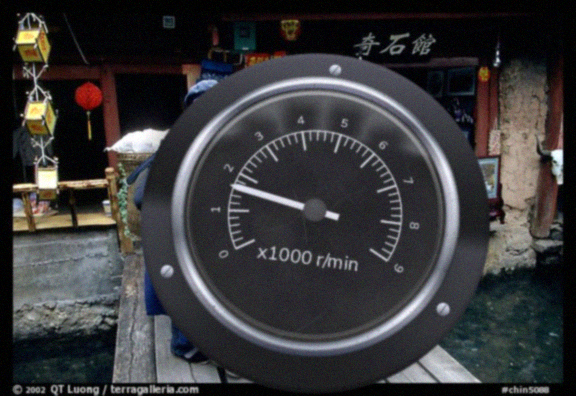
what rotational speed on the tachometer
1600 rpm
